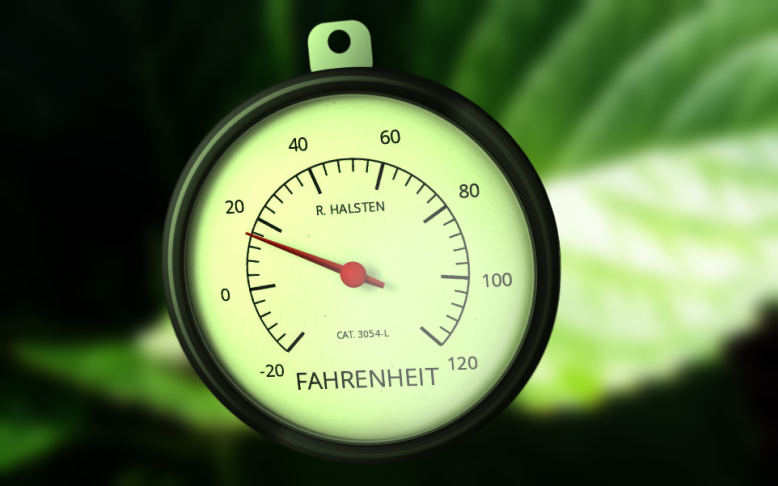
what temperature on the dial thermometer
16 °F
